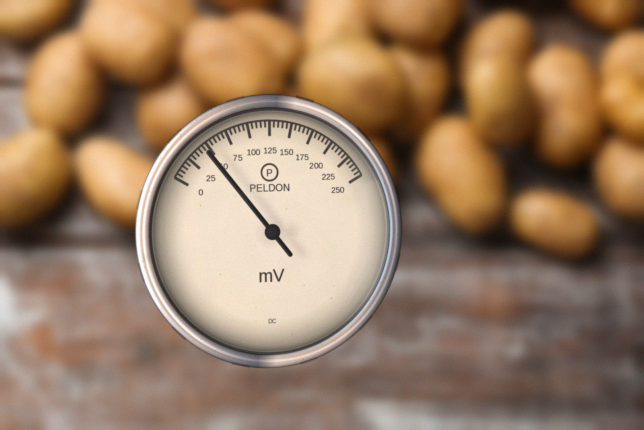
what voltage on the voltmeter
45 mV
